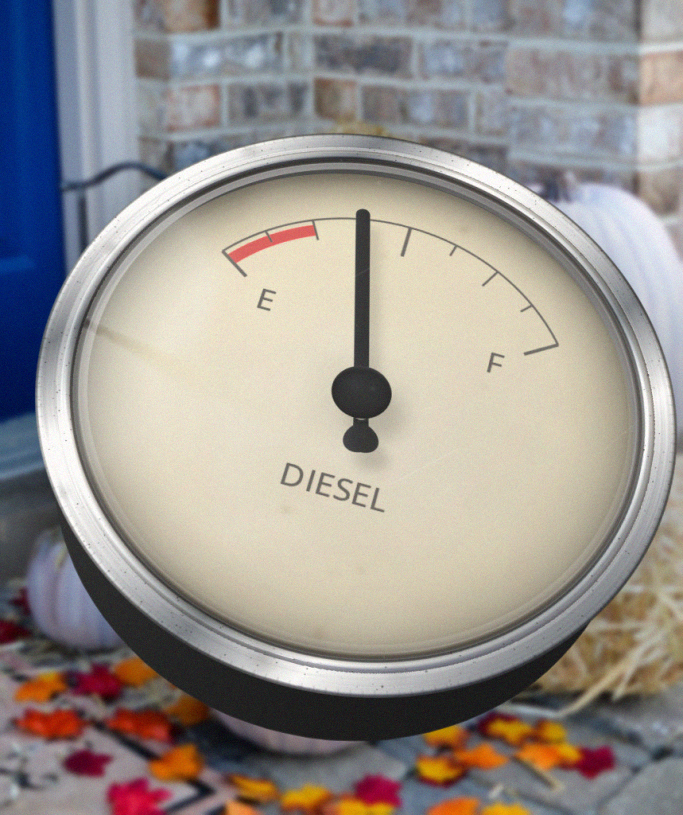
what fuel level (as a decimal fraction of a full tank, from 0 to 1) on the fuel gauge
0.375
